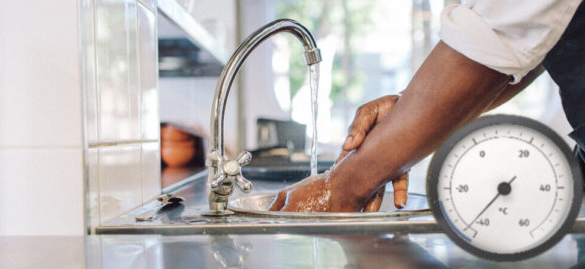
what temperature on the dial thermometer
-36 °C
